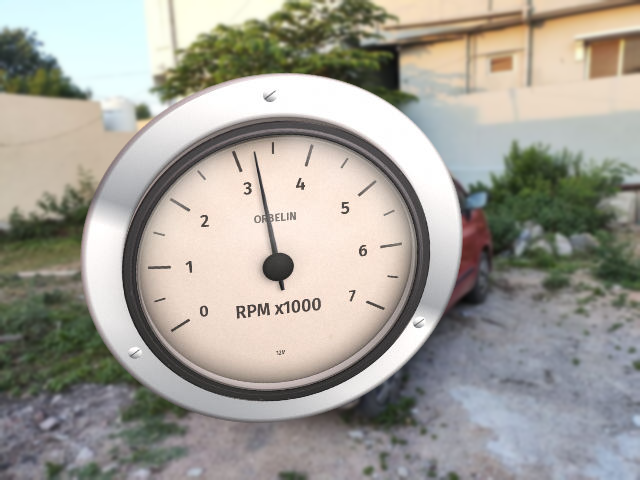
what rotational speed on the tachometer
3250 rpm
